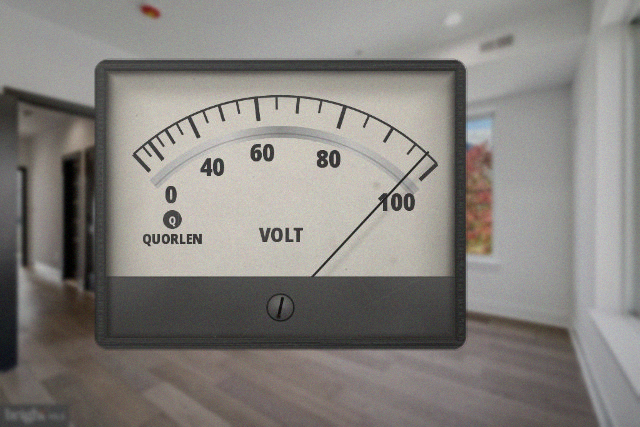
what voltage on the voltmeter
97.5 V
